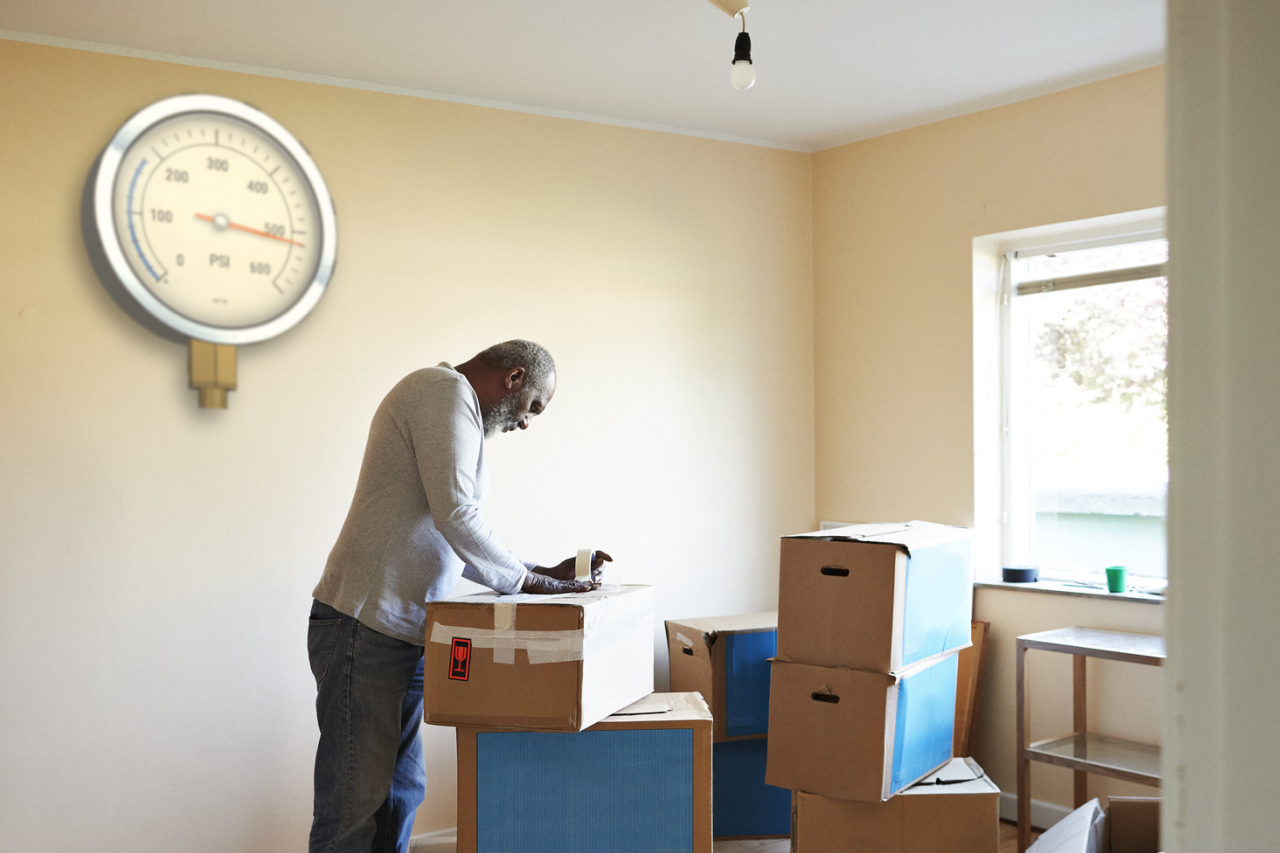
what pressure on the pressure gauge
520 psi
